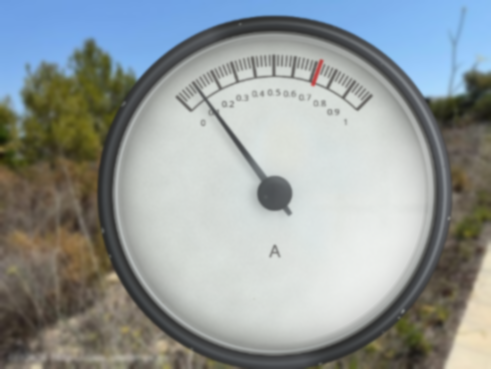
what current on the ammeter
0.1 A
